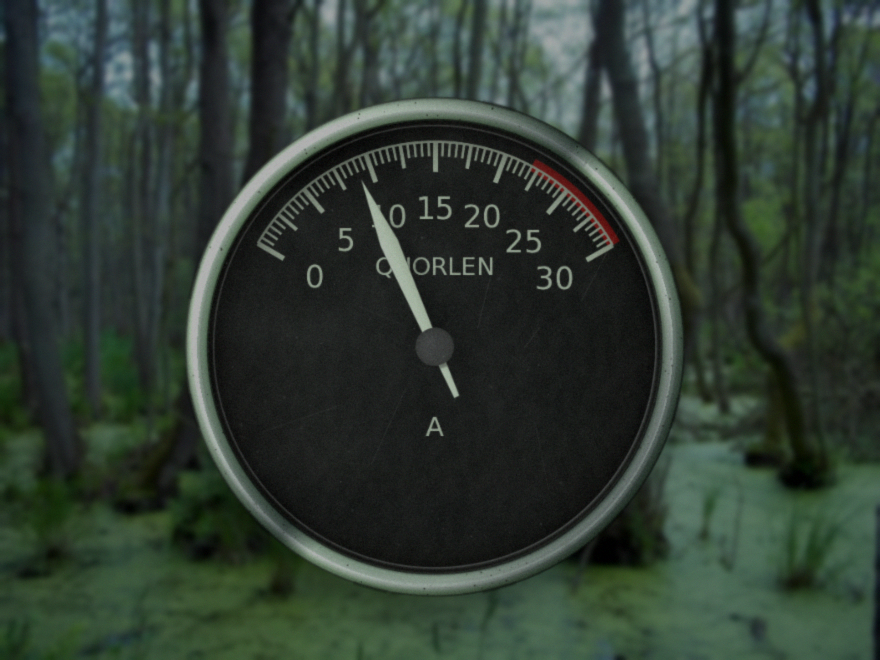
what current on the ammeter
9 A
